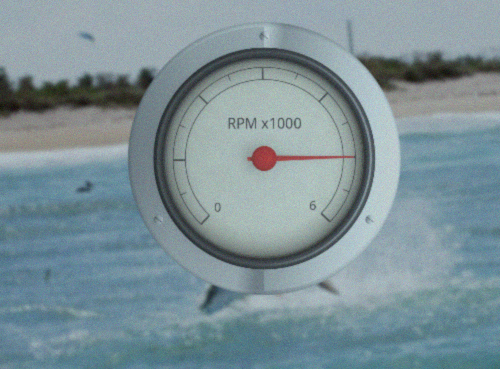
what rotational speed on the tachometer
5000 rpm
